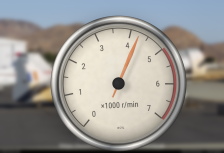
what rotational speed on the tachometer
4250 rpm
